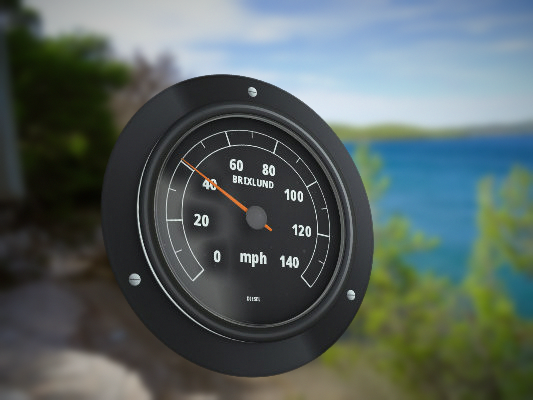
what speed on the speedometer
40 mph
